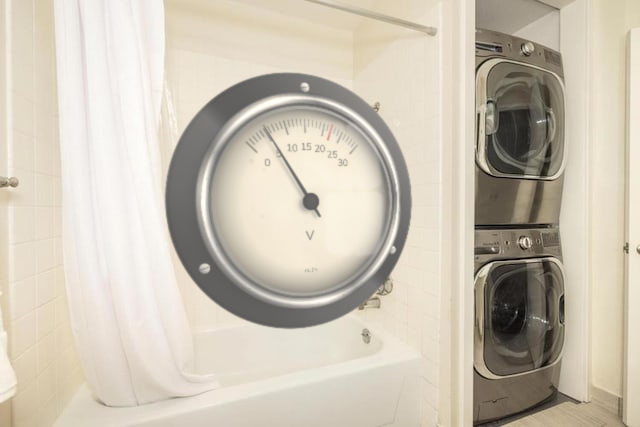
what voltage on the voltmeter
5 V
